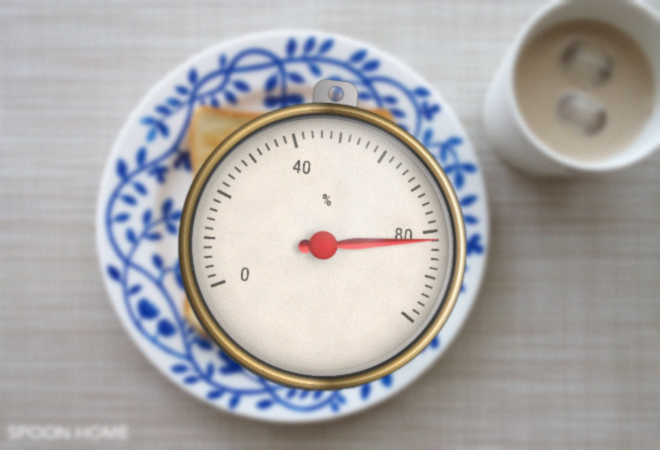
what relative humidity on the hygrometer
82 %
